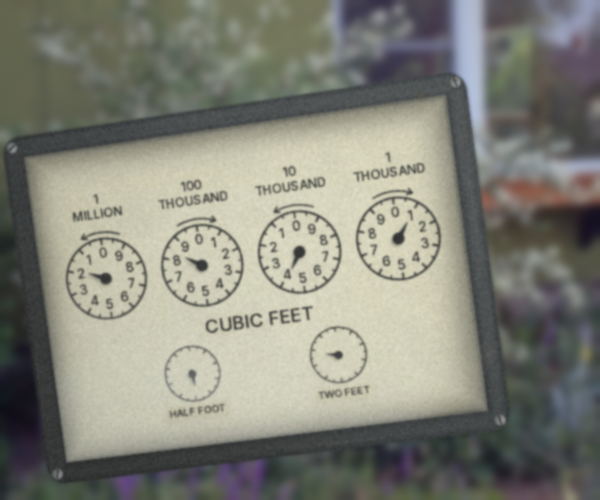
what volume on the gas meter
184100 ft³
